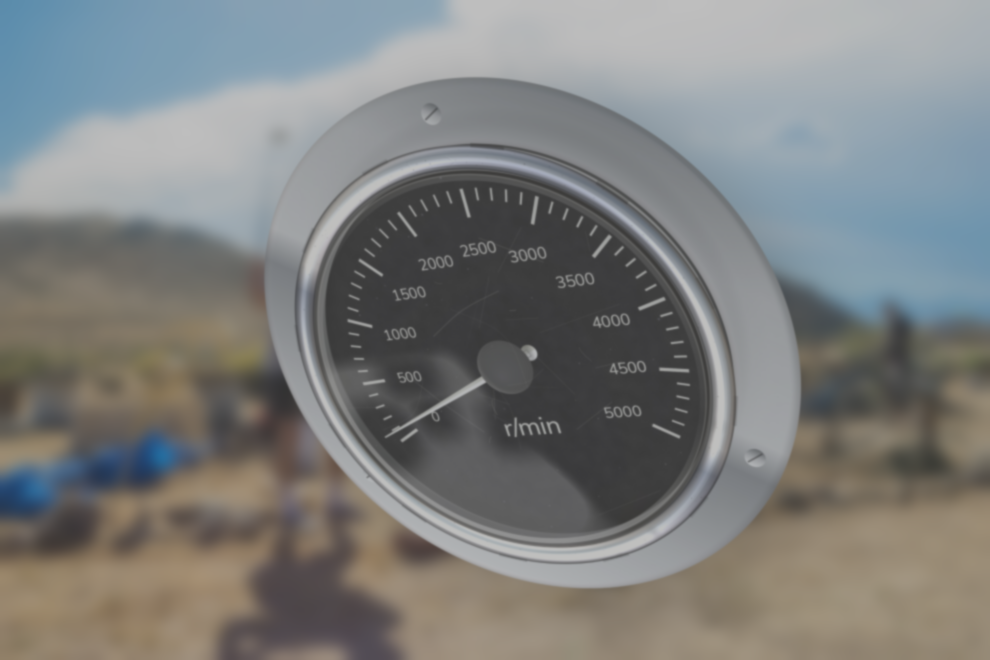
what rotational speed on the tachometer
100 rpm
